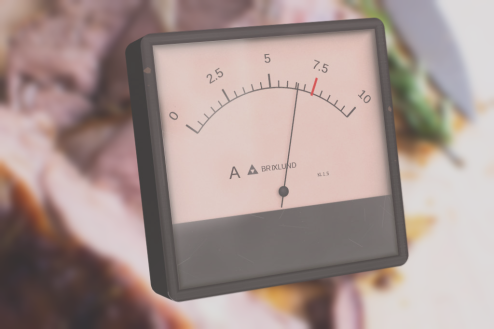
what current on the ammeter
6.5 A
